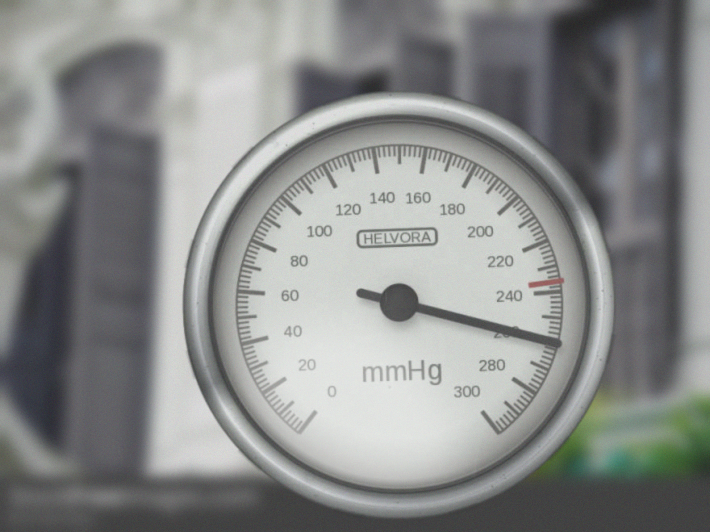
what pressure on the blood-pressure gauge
260 mmHg
